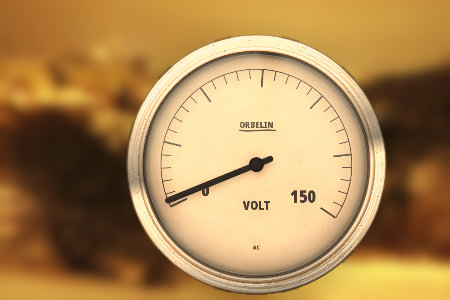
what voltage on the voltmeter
2.5 V
